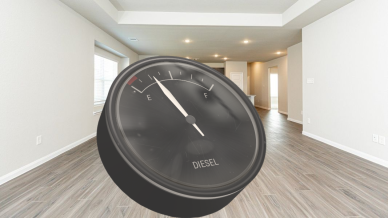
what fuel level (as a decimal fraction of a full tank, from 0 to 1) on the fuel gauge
0.25
